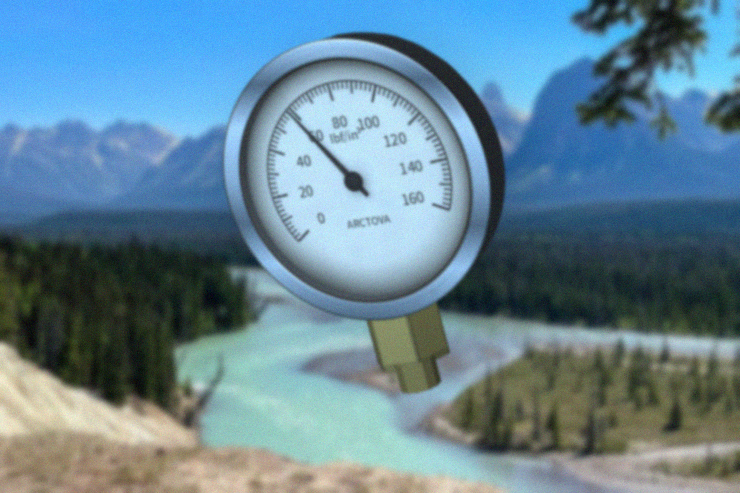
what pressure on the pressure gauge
60 psi
